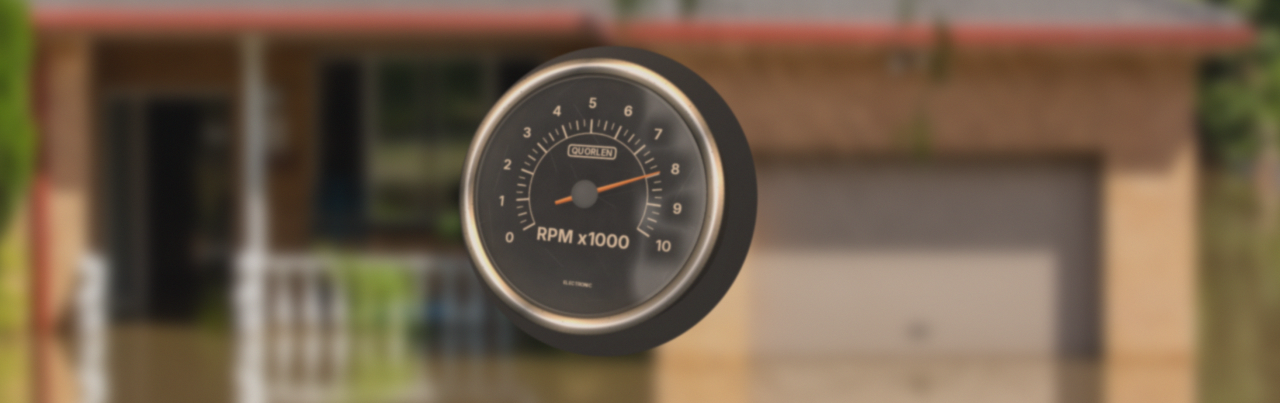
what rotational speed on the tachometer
8000 rpm
